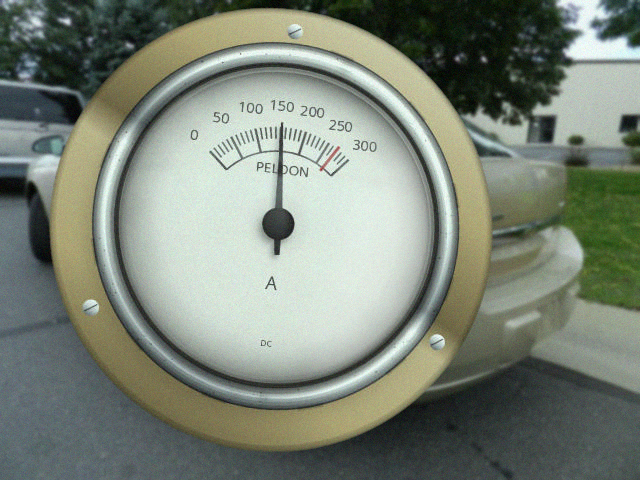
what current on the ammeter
150 A
